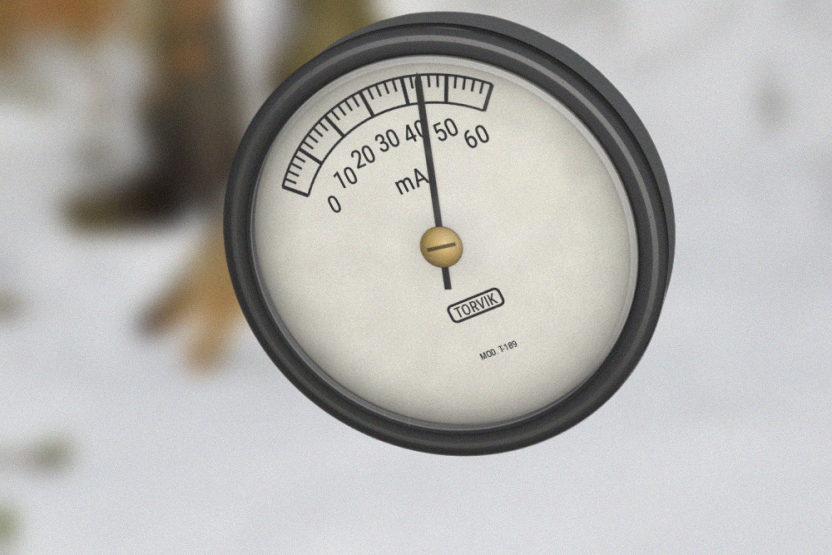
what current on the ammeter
44 mA
